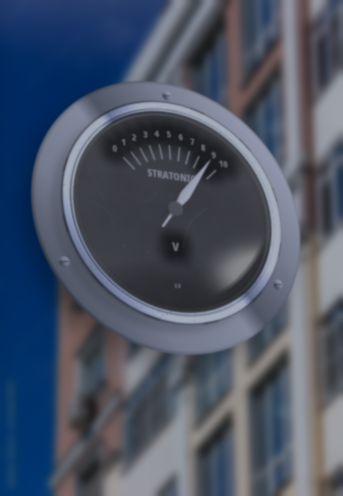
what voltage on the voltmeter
9 V
